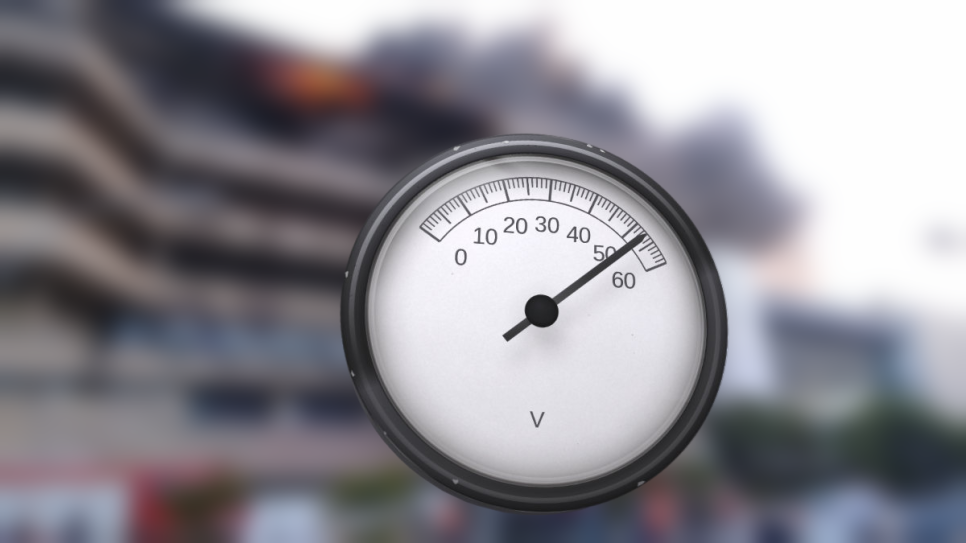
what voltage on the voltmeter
53 V
